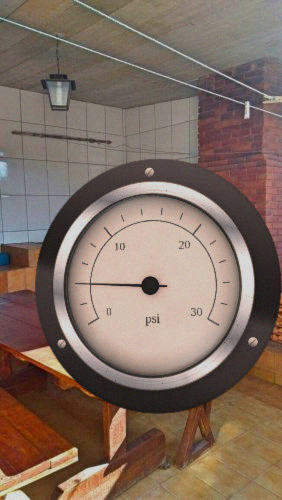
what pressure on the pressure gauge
4 psi
